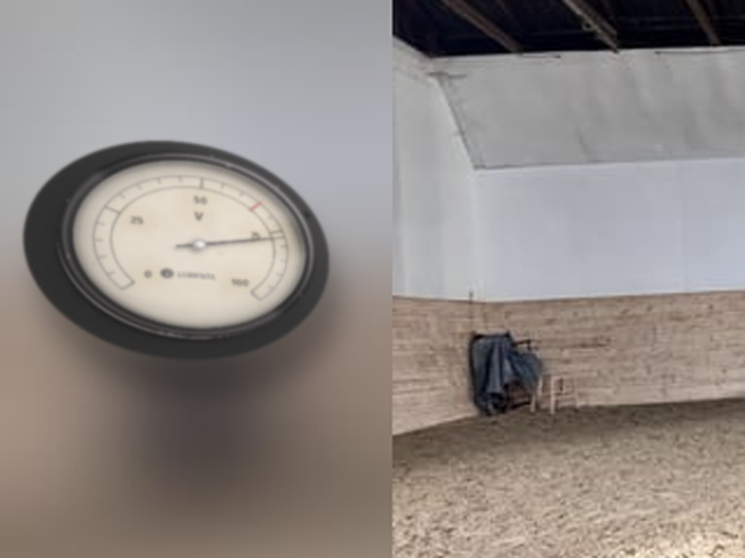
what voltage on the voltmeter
77.5 V
